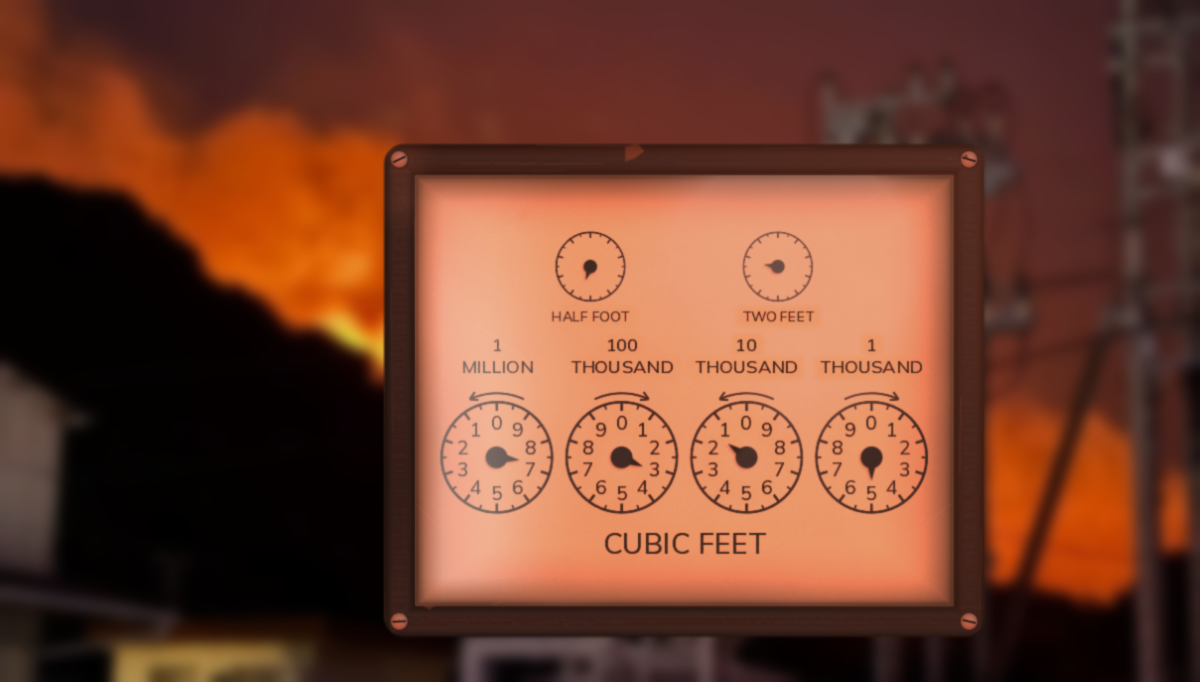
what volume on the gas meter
731500 ft³
